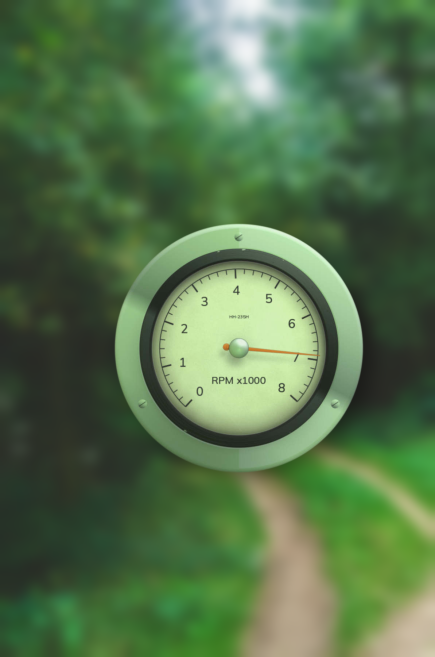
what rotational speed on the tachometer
6900 rpm
